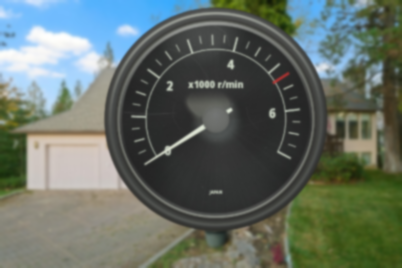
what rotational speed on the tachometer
0 rpm
